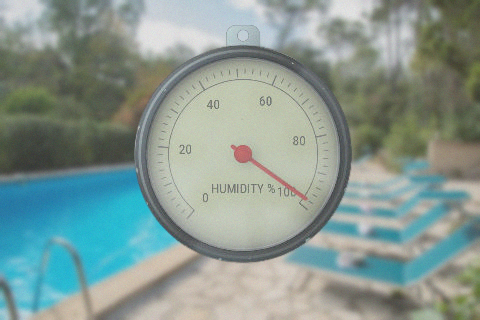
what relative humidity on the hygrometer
98 %
